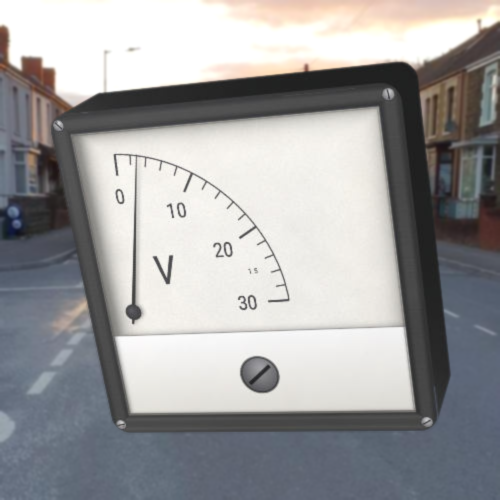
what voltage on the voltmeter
3 V
